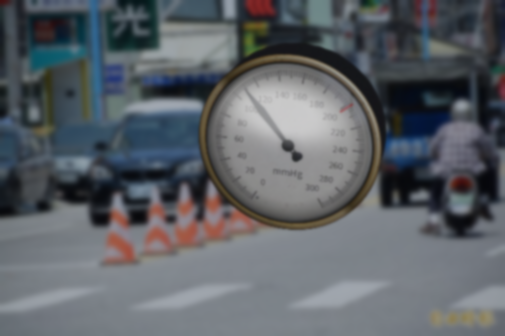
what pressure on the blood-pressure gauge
110 mmHg
